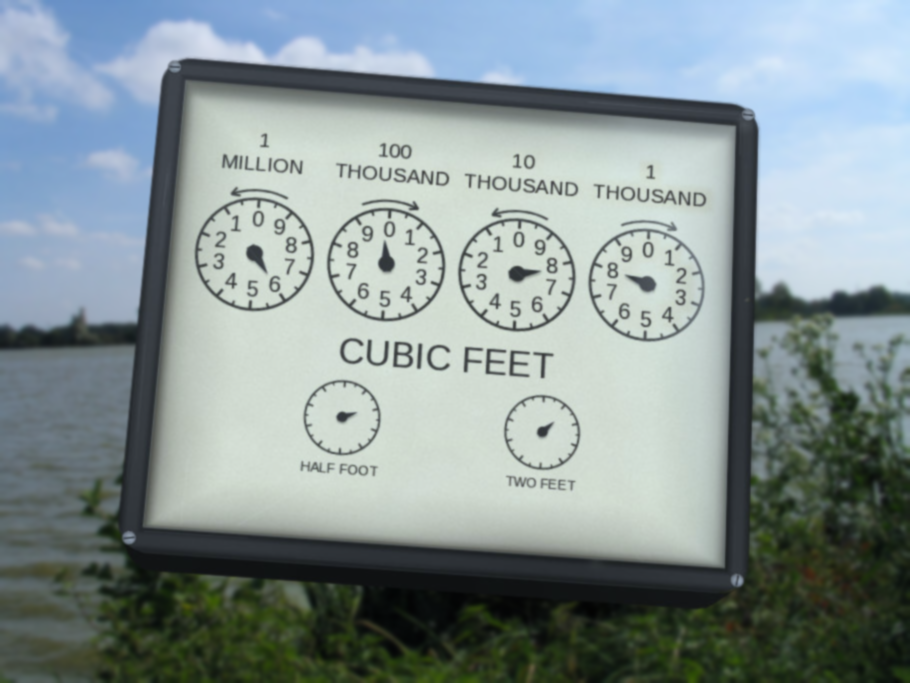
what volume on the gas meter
597800 ft³
